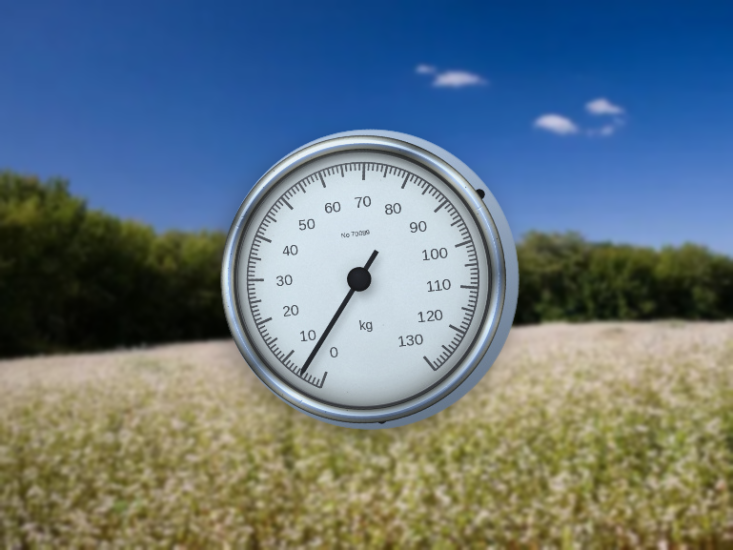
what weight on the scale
5 kg
